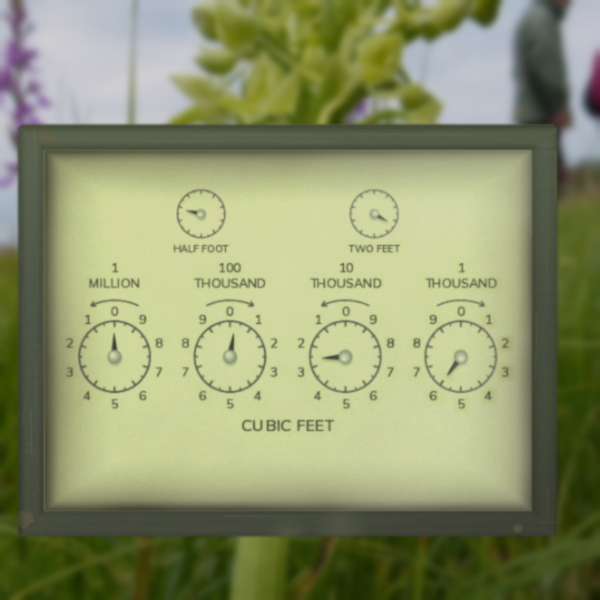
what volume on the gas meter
2600 ft³
